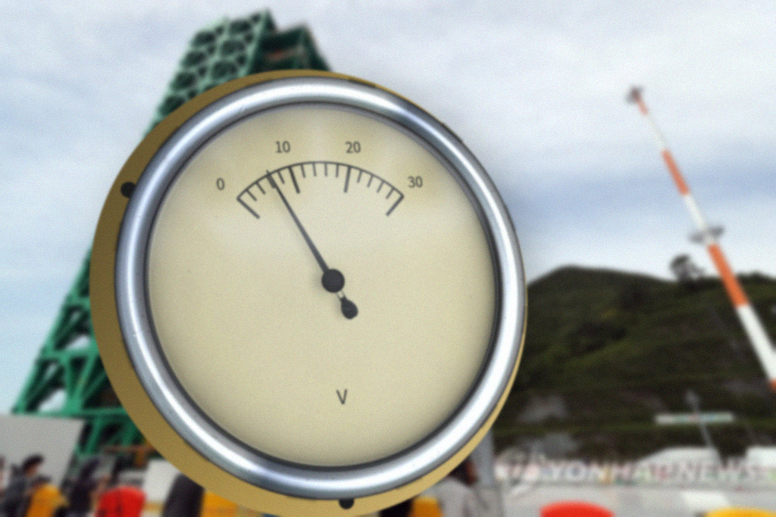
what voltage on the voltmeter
6 V
